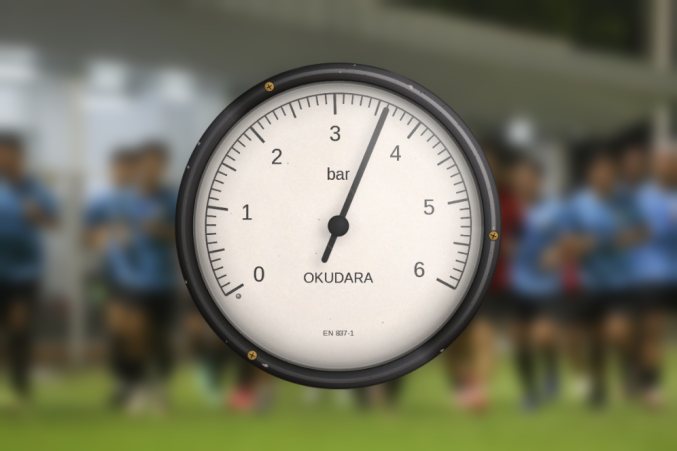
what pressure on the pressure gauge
3.6 bar
